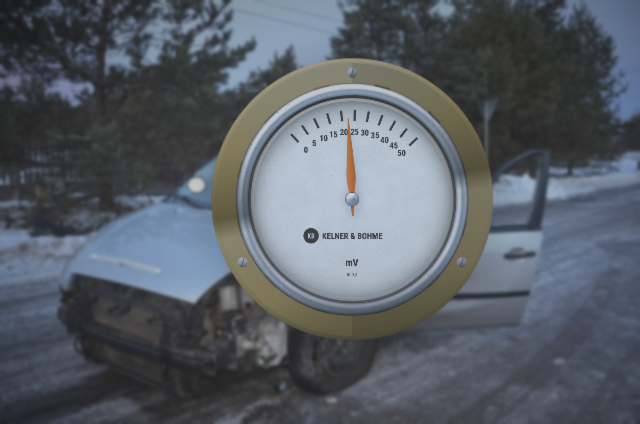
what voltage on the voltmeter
22.5 mV
